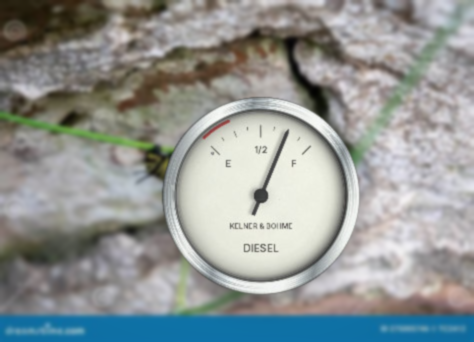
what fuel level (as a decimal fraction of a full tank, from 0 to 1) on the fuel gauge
0.75
